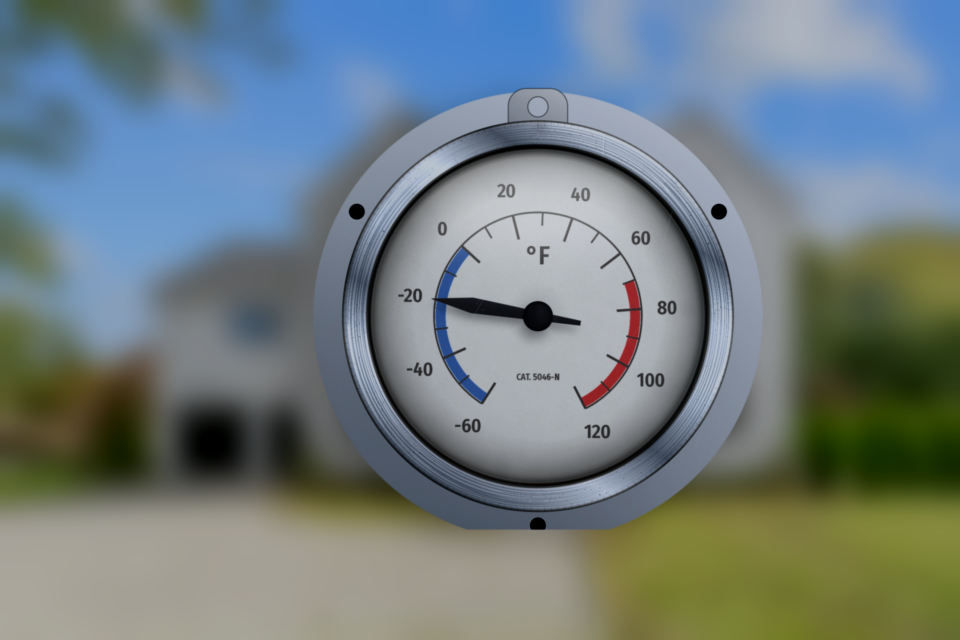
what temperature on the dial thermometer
-20 °F
